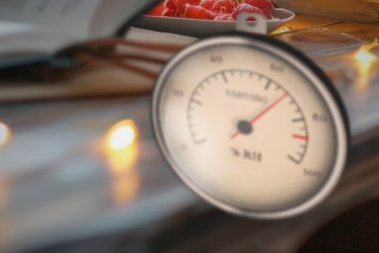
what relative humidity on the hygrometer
68 %
